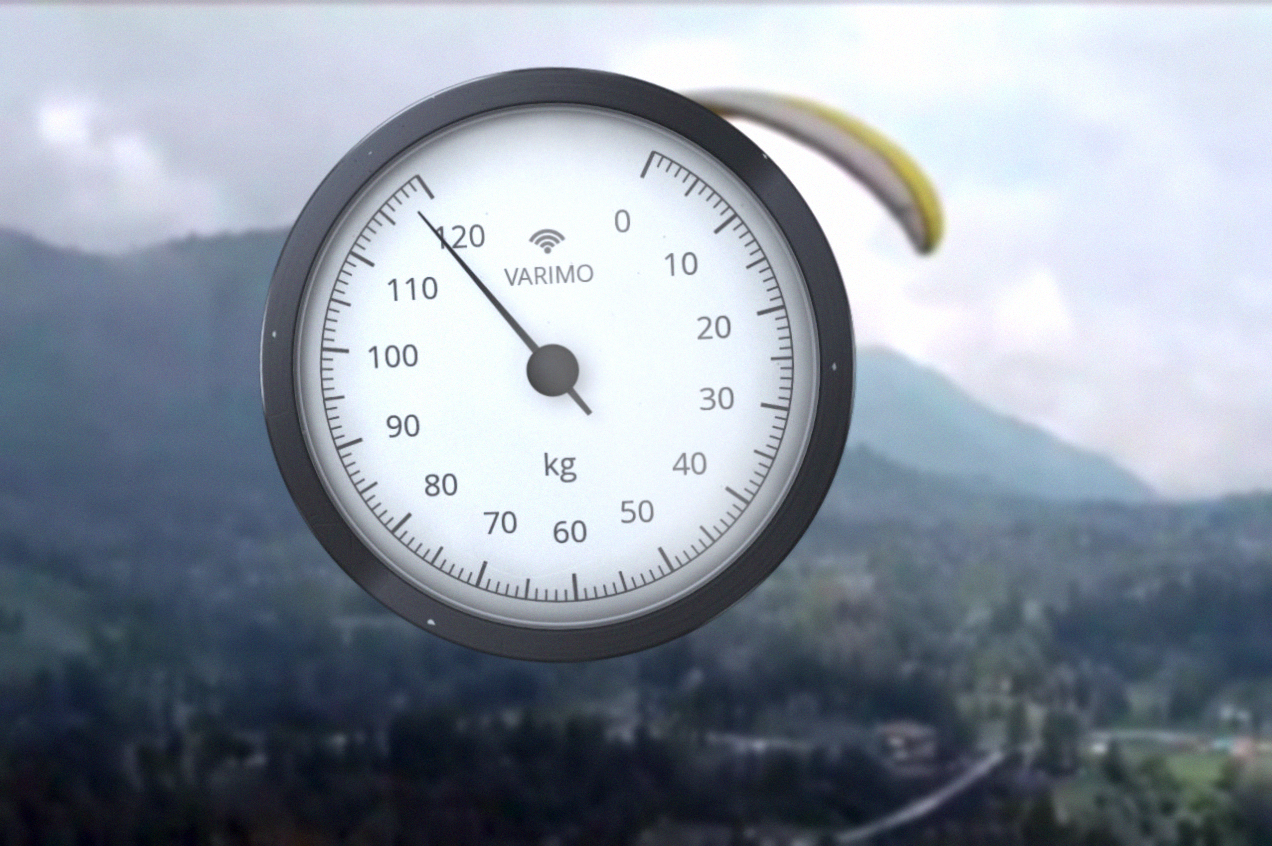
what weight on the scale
118 kg
